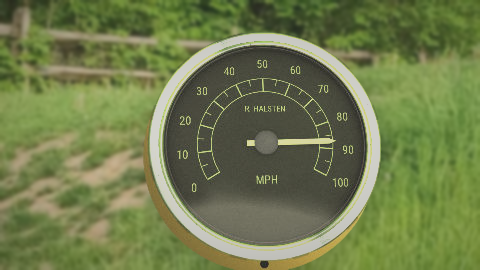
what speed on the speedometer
87.5 mph
